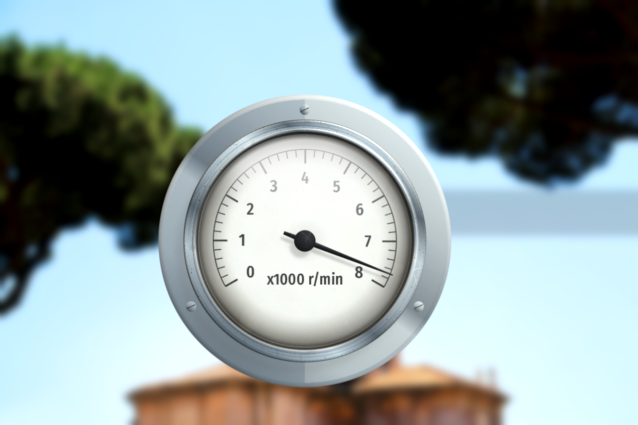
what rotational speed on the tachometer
7700 rpm
